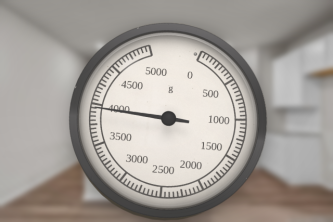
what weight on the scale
3950 g
